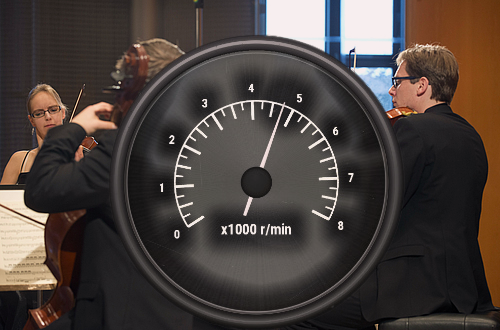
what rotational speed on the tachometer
4750 rpm
